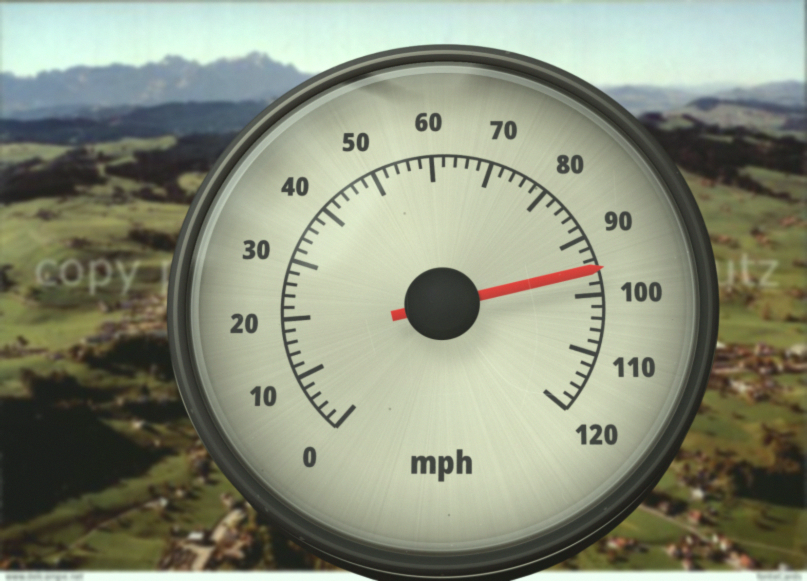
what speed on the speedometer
96 mph
